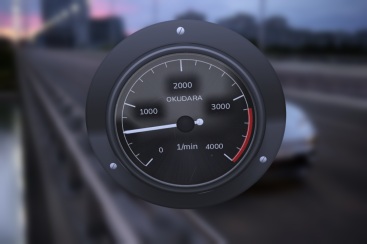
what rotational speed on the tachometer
600 rpm
